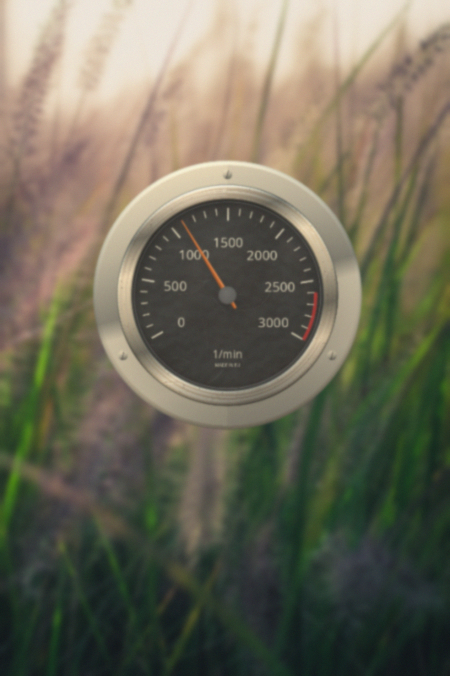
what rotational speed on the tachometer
1100 rpm
